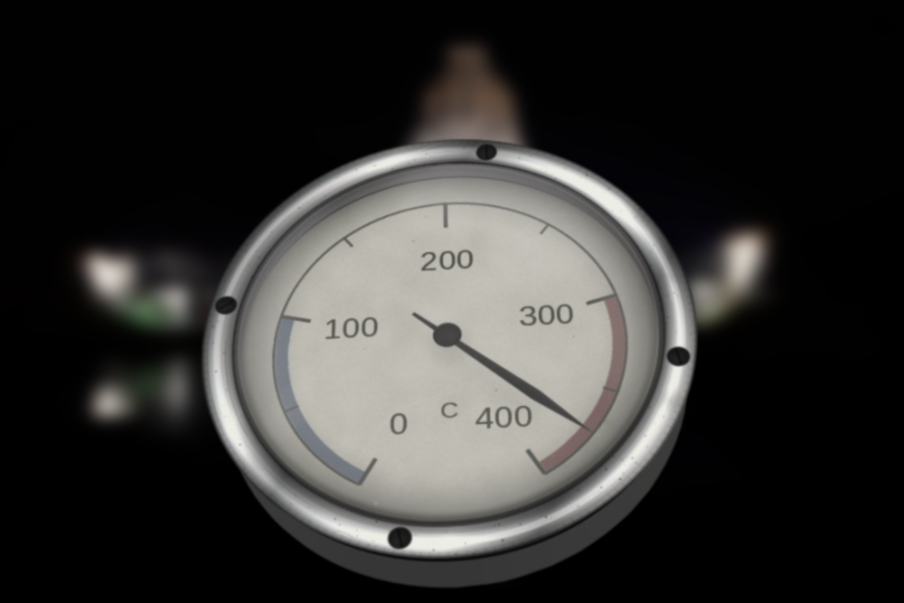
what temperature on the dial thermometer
375 °C
